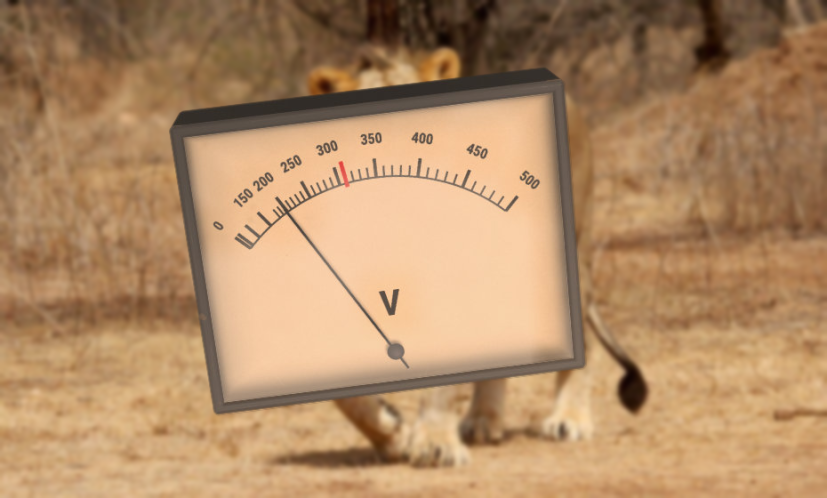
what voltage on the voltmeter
200 V
